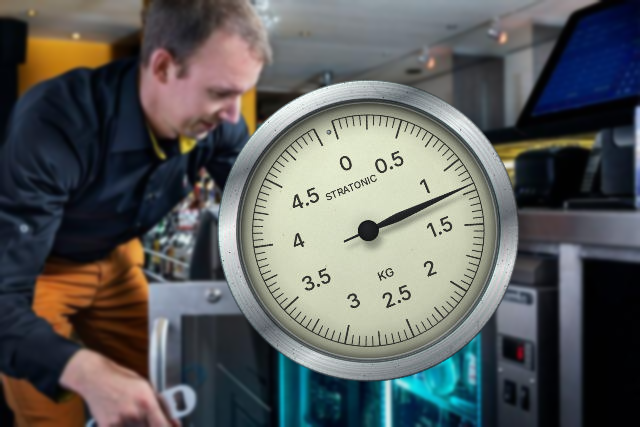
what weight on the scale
1.2 kg
